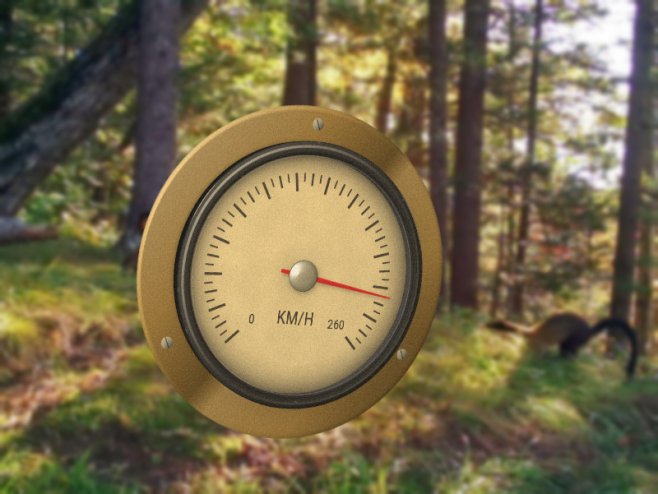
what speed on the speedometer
225 km/h
